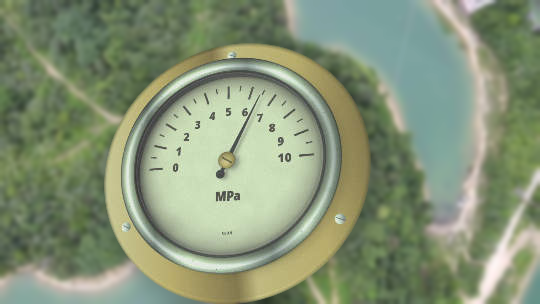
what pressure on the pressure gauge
6.5 MPa
